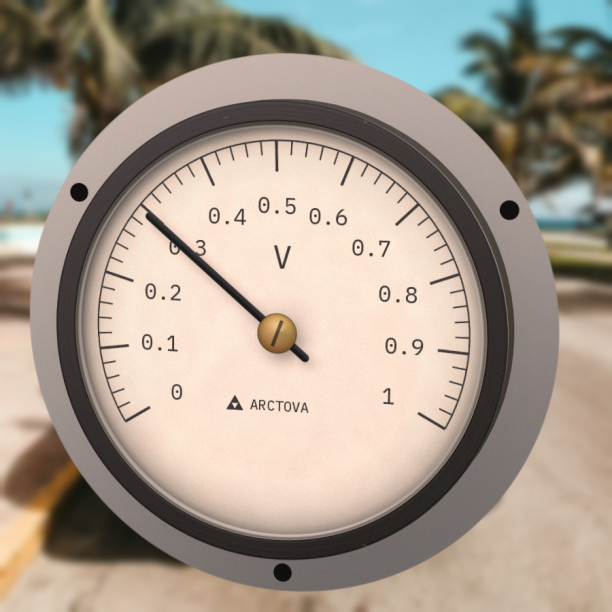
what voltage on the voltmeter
0.3 V
